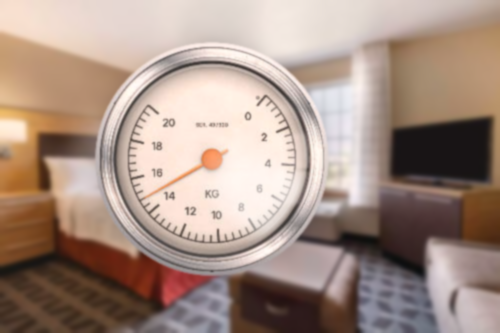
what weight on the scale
14.8 kg
